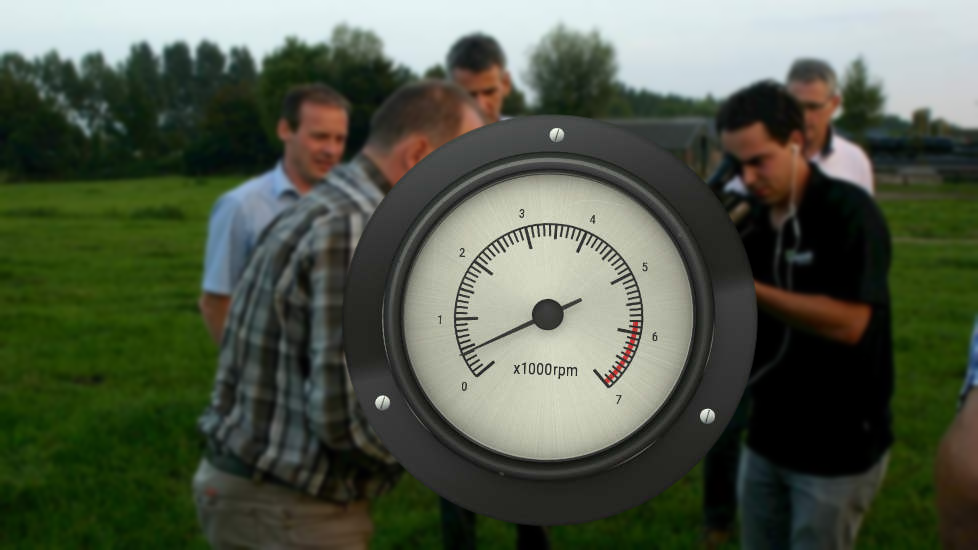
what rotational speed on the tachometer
400 rpm
